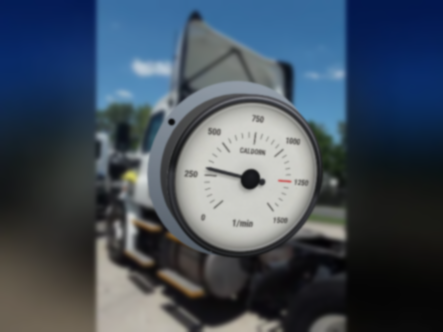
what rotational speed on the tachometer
300 rpm
